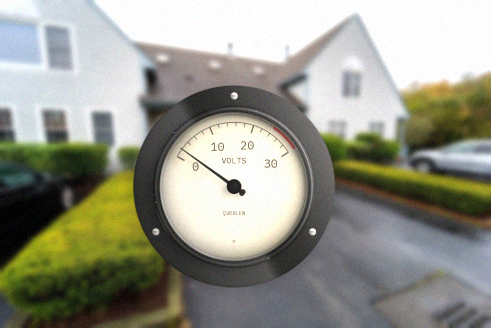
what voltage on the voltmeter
2 V
